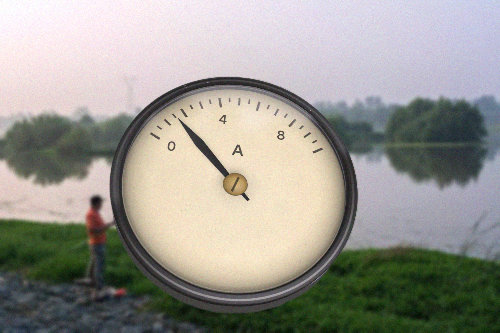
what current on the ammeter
1.5 A
